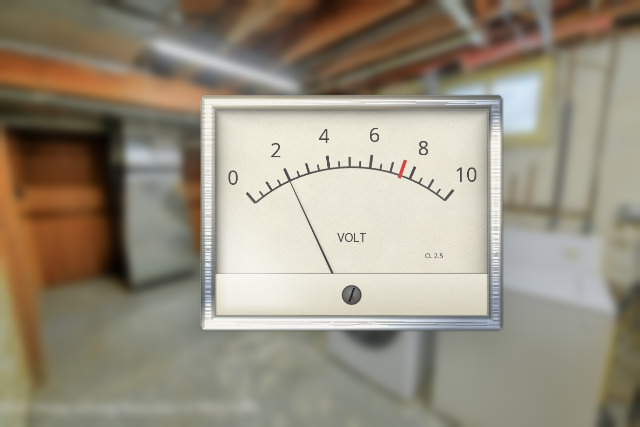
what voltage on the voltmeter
2 V
